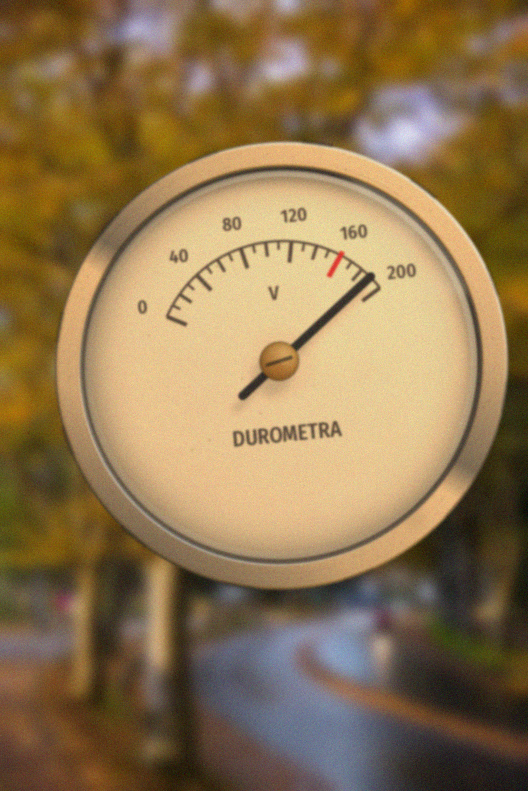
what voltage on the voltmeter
190 V
